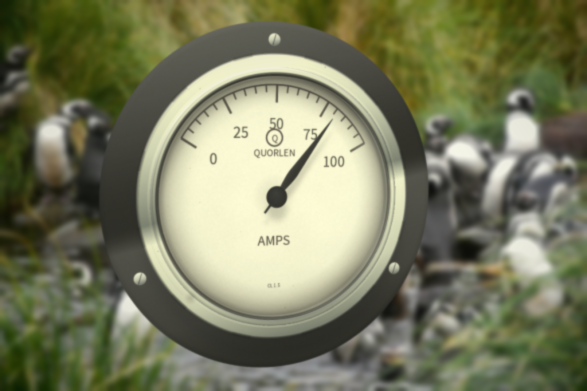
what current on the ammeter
80 A
